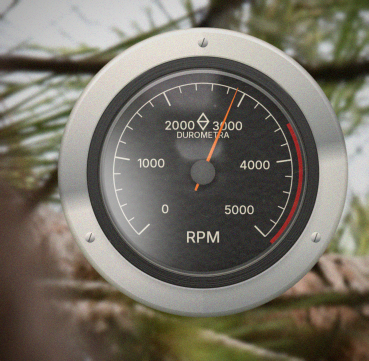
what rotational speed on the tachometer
2900 rpm
